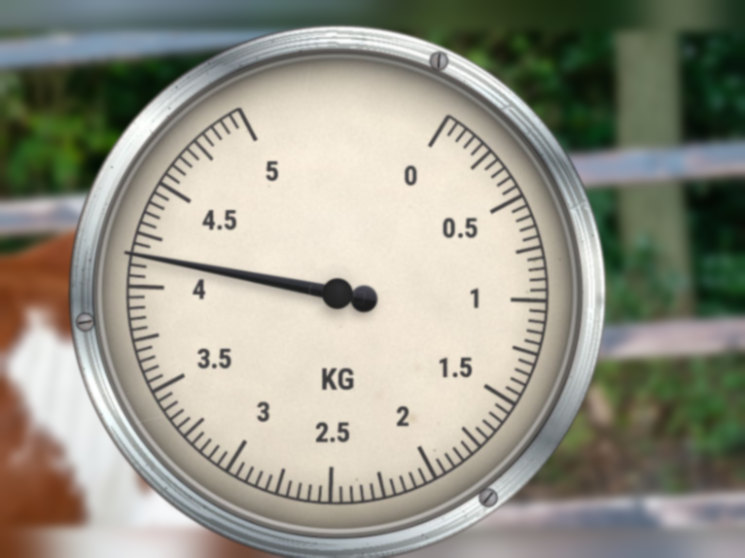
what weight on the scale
4.15 kg
